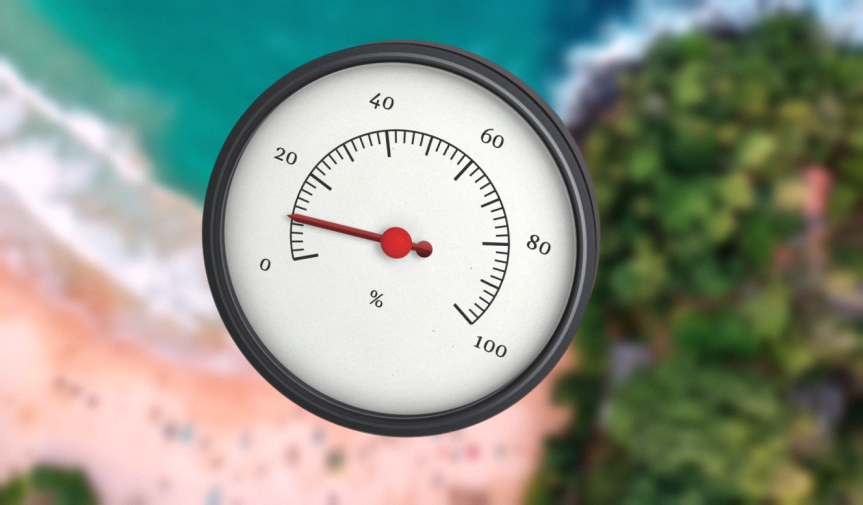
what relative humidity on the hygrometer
10 %
